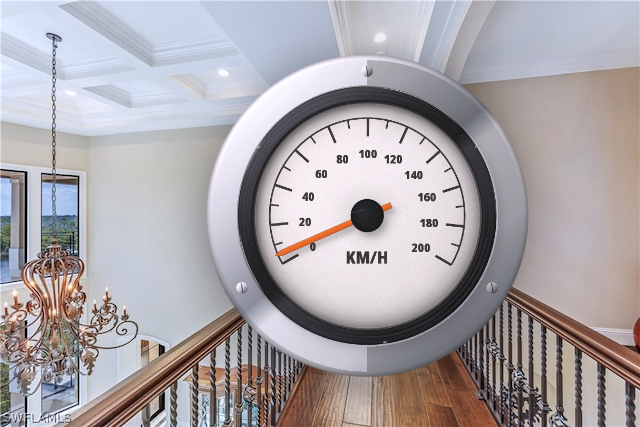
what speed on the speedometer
5 km/h
